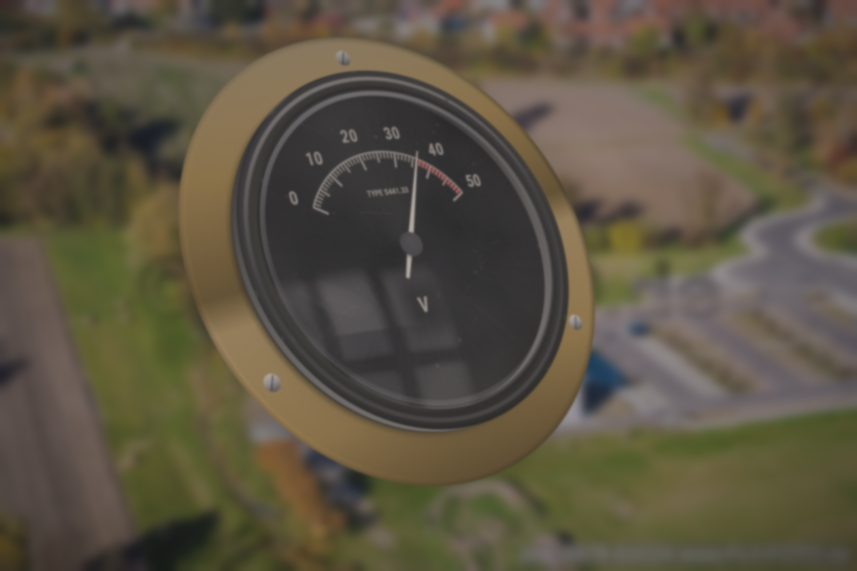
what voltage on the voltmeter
35 V
